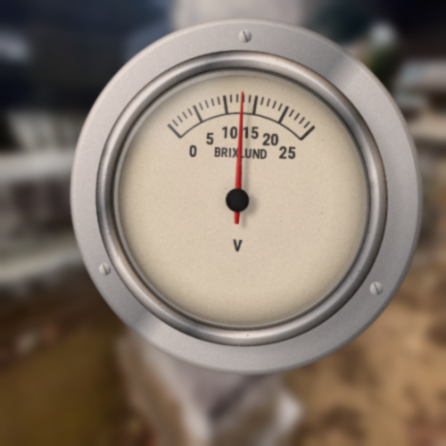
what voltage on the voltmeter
13 V
